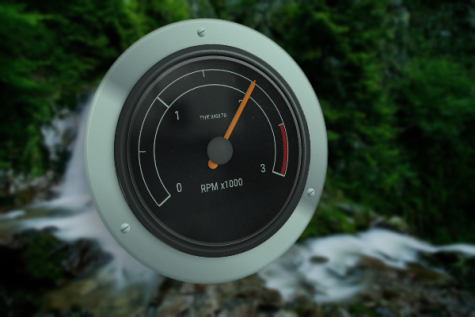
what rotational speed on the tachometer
2000 rpm
